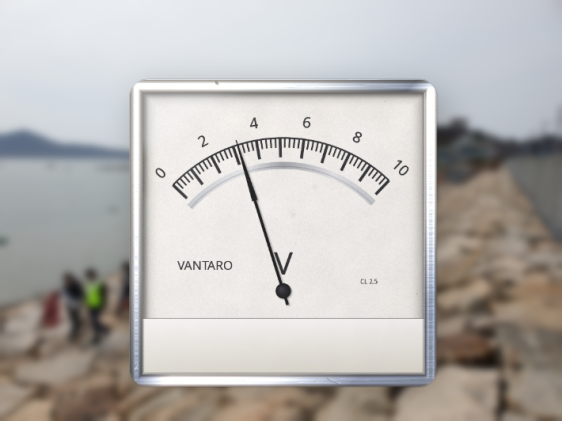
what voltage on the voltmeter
3.2 V
